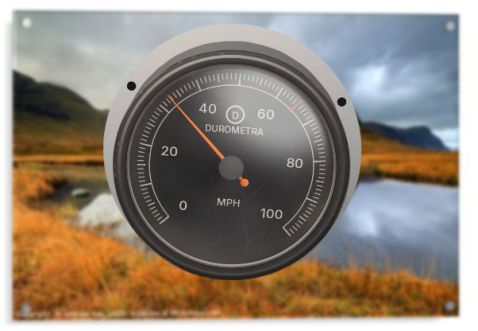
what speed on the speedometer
33 mph
